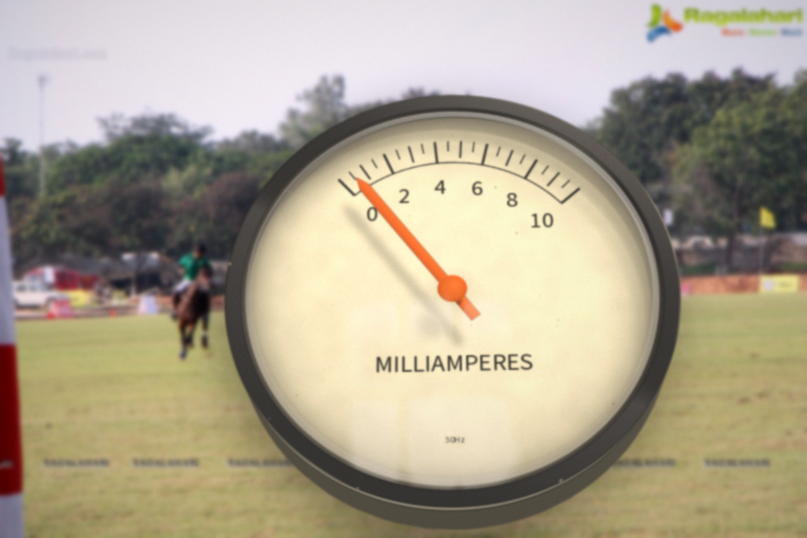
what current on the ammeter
0.5 mA
